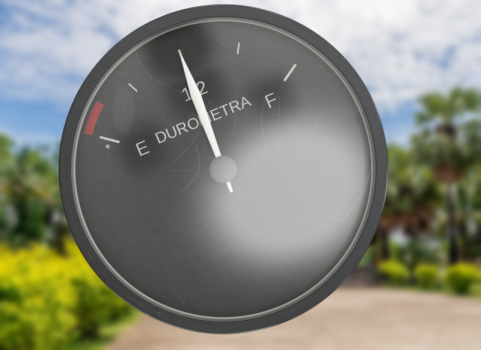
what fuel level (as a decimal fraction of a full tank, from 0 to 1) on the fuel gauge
0.5
